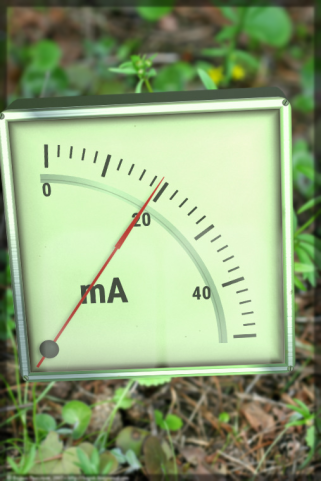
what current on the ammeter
19 mA
